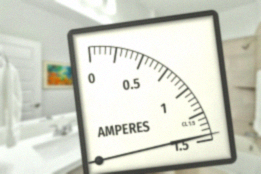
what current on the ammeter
1.45 A
